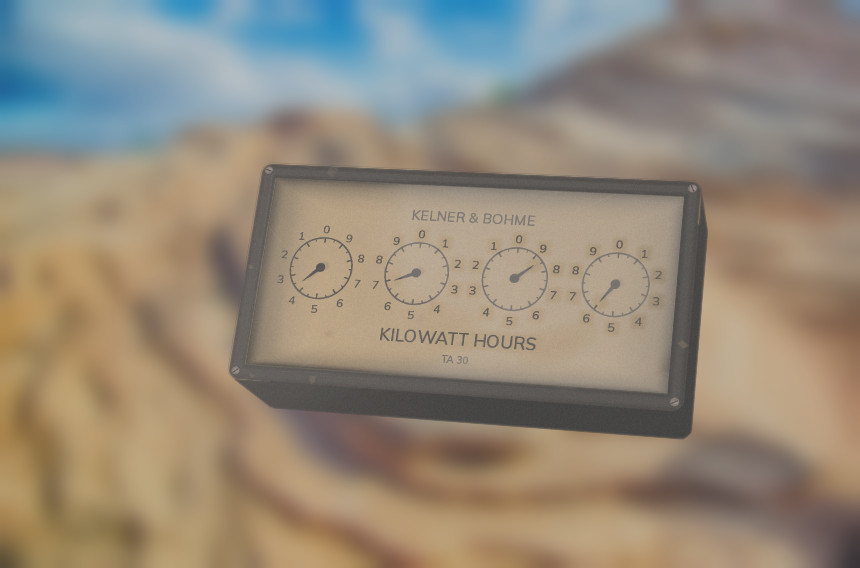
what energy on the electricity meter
3686 kWh
